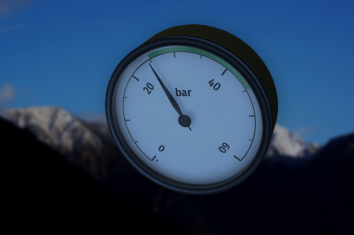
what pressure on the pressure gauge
25 bar
